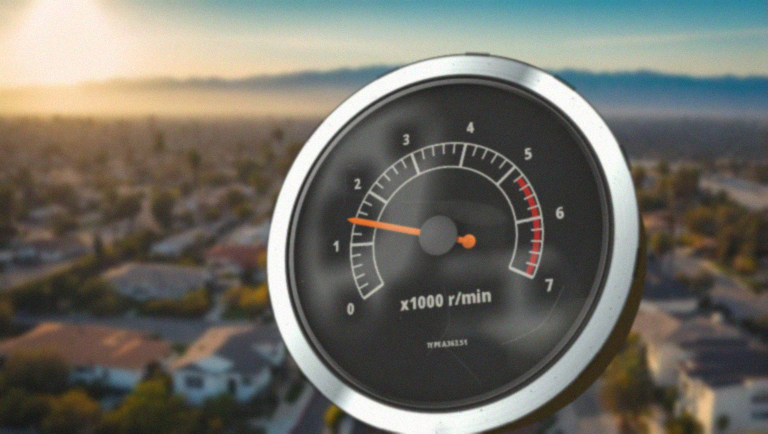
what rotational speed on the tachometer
1400 rpm
